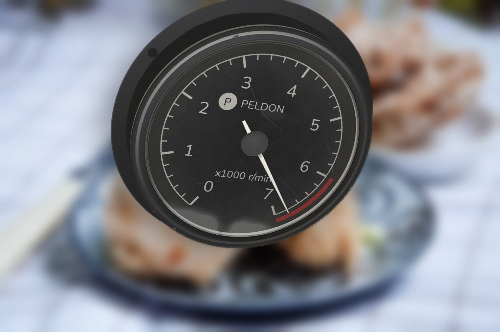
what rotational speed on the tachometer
6800 rpm
